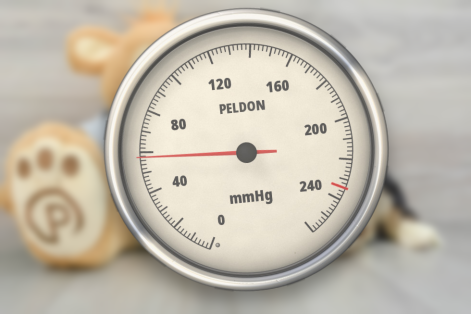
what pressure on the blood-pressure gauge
58 mmHg
